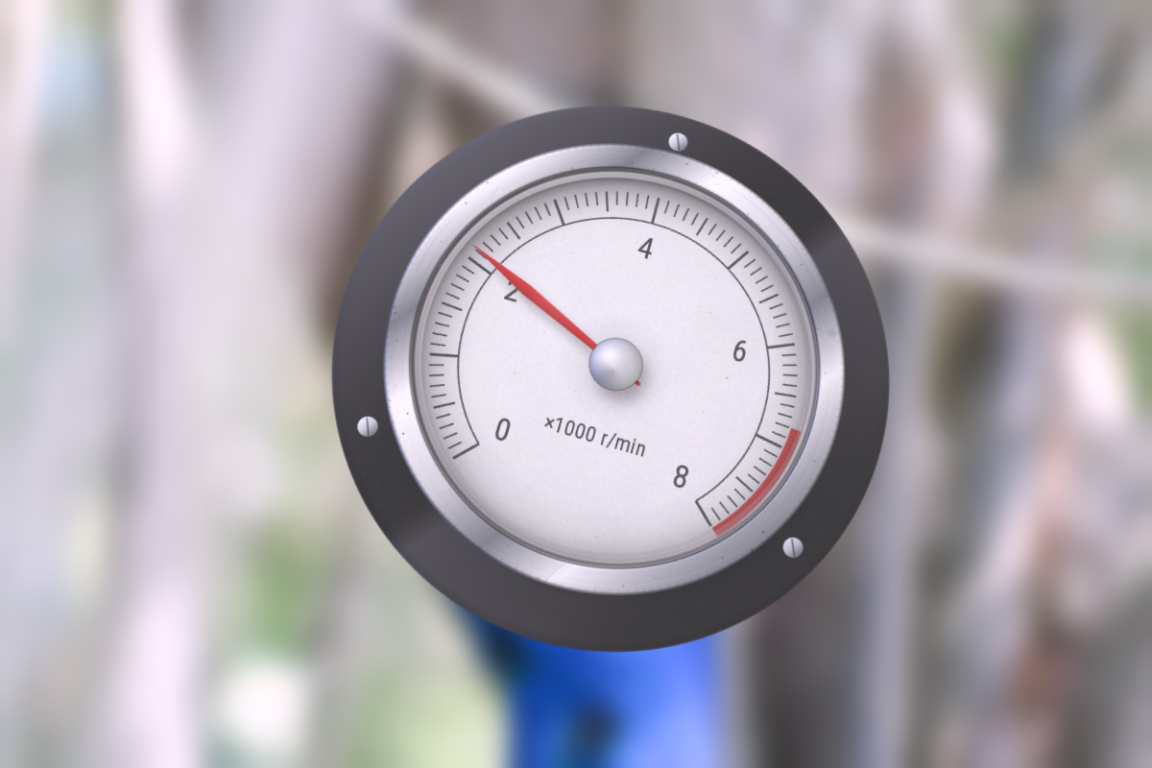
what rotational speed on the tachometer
2100 rpm
